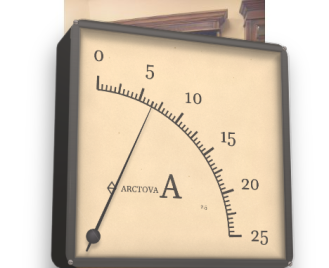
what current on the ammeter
6.5 A
